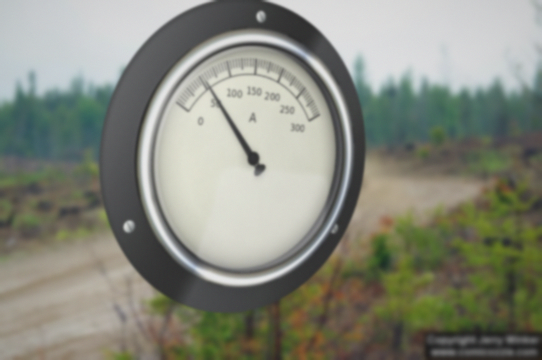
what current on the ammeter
50 A
